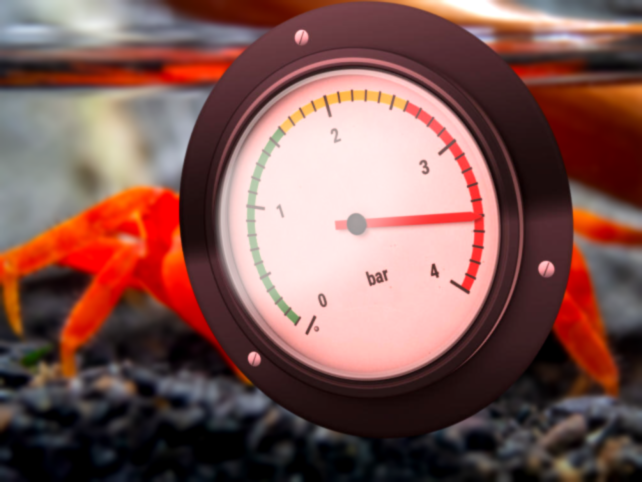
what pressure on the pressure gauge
3.5 bar
